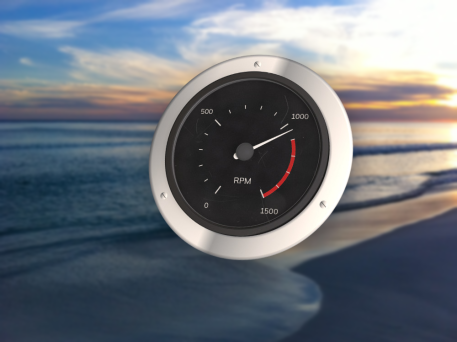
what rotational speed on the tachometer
1050 rpm
